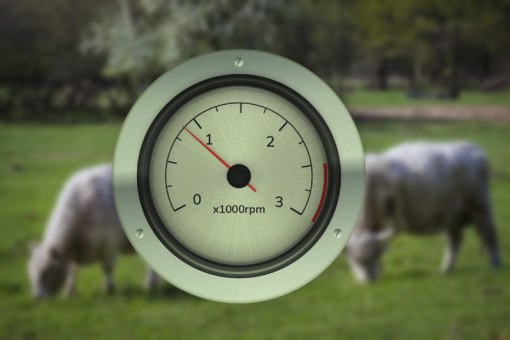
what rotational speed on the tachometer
875 rpm
